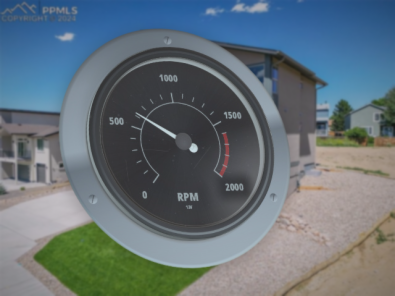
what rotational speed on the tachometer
600 rpm
